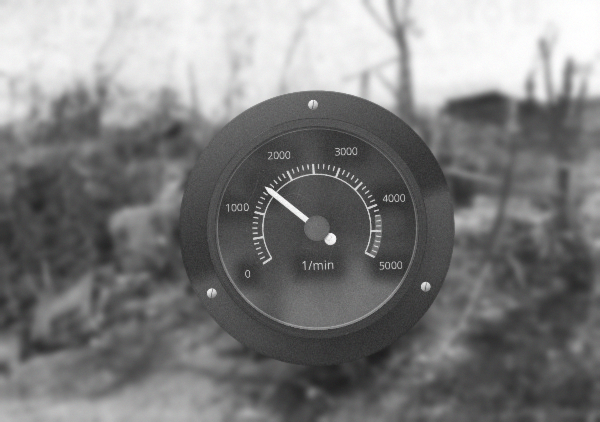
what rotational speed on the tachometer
1500 rpm
